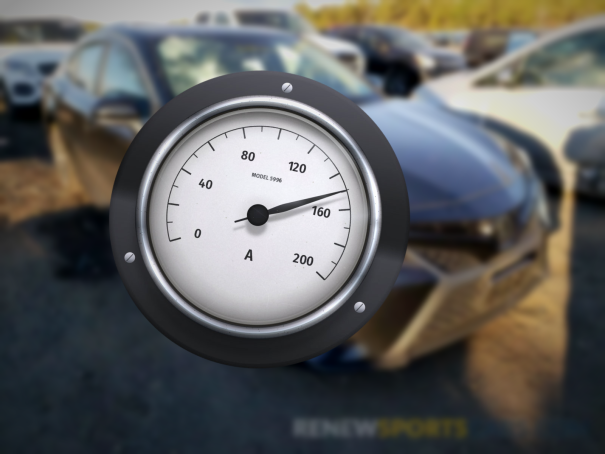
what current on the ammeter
150 A
